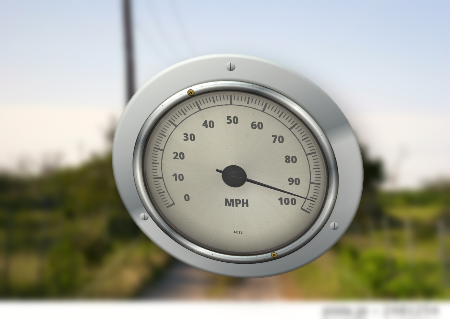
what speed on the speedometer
95 mph
